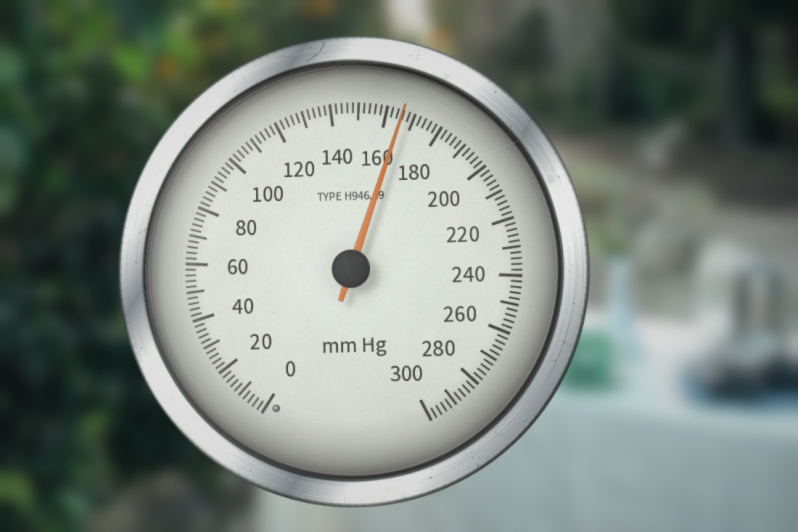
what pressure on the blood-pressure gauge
166 mmHg
